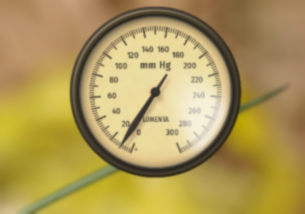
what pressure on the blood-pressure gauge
10 mmHg
